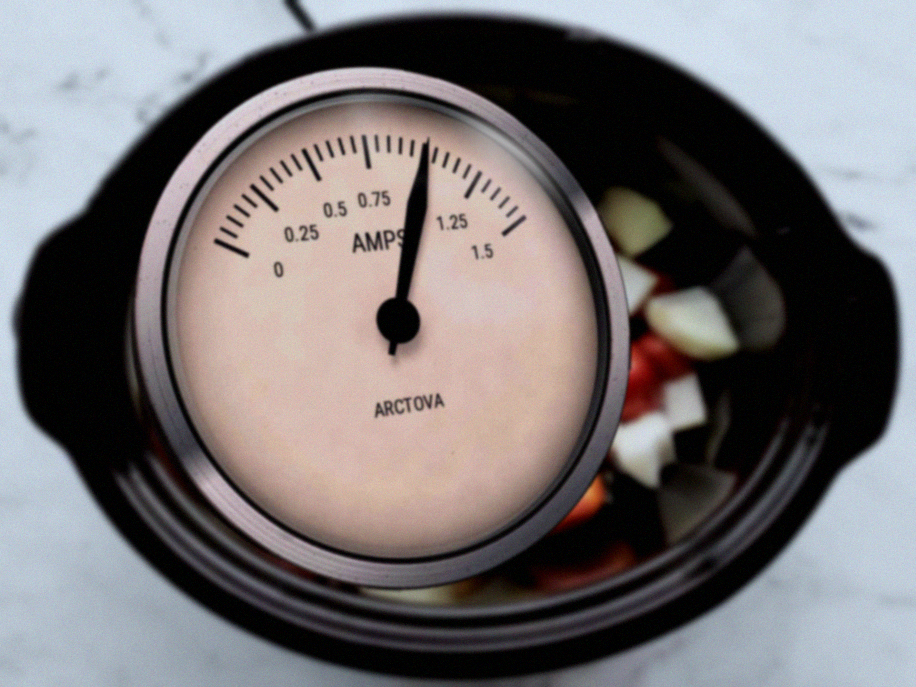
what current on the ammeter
1 A
